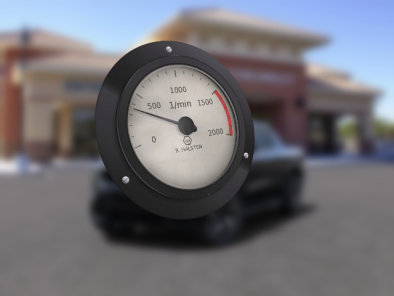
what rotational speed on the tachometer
350 rpm
